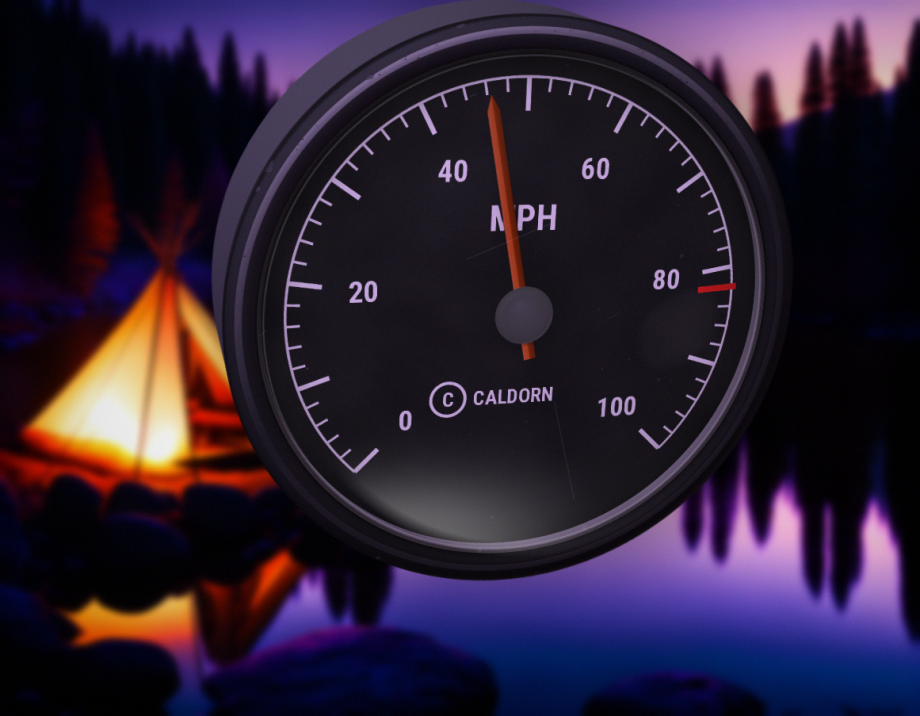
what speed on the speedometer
46 mph
